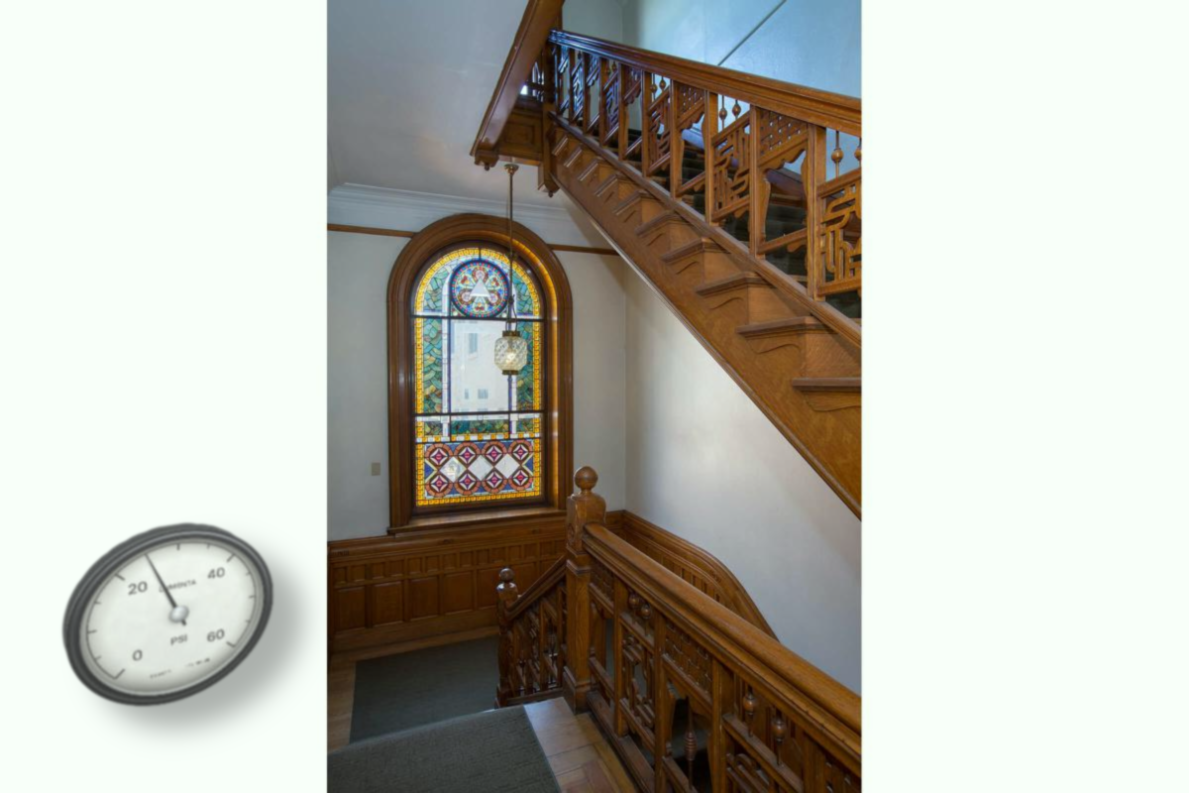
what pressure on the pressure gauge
25 psi
